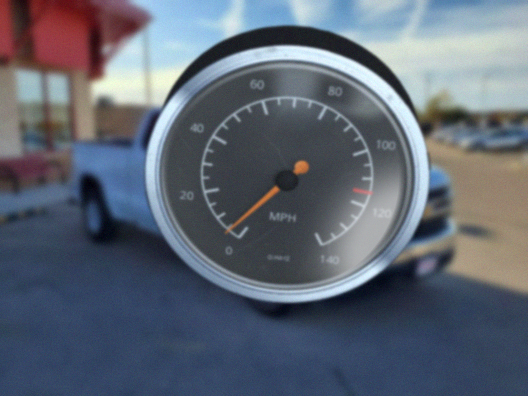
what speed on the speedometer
5 mph
